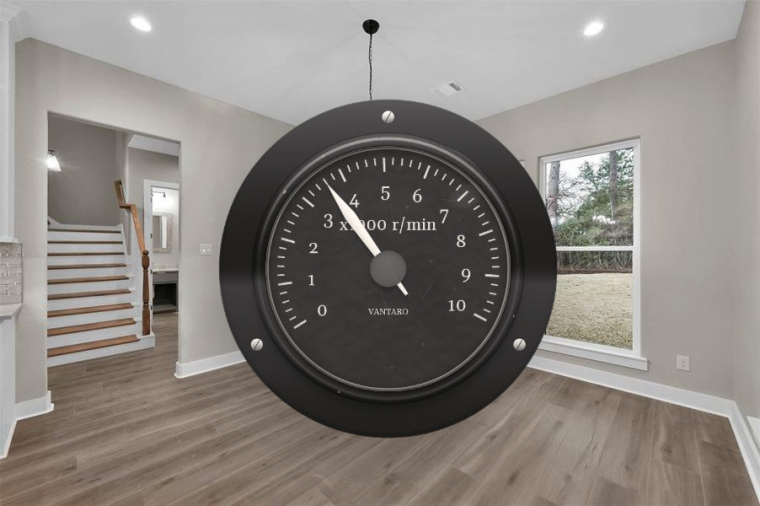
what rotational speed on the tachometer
3600 rpm
